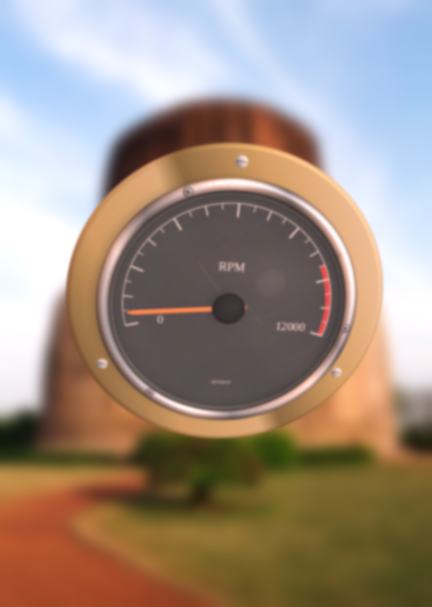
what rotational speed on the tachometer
500 rpm
